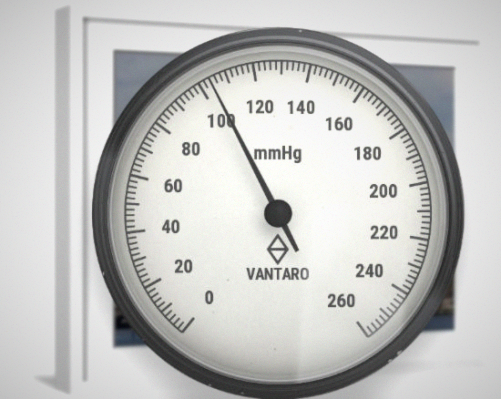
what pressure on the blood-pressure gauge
104 mmHg
